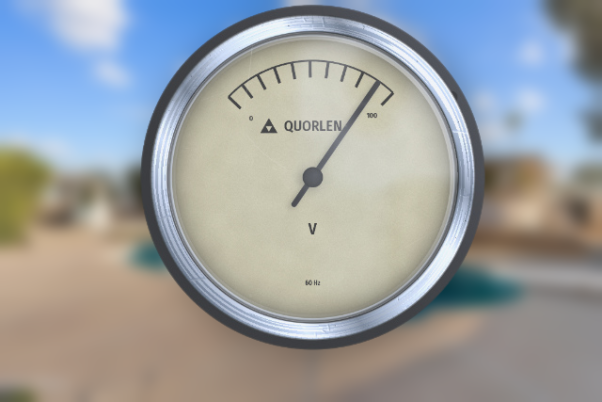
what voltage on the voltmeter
90 V
